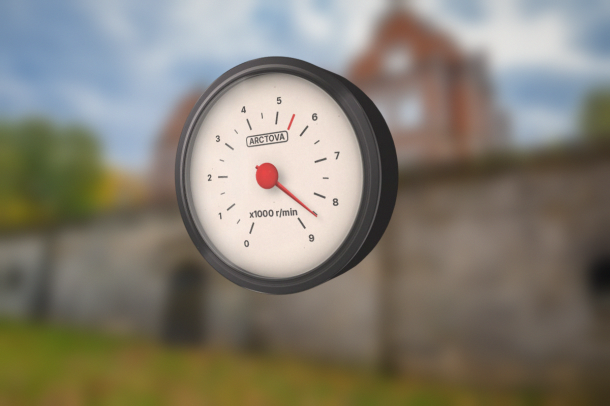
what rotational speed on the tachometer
8500 rpm
